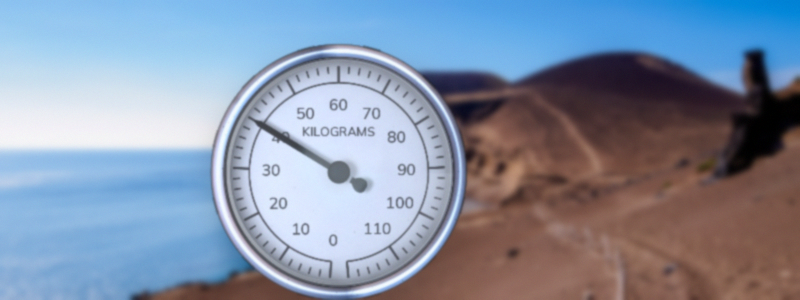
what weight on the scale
40 kg
